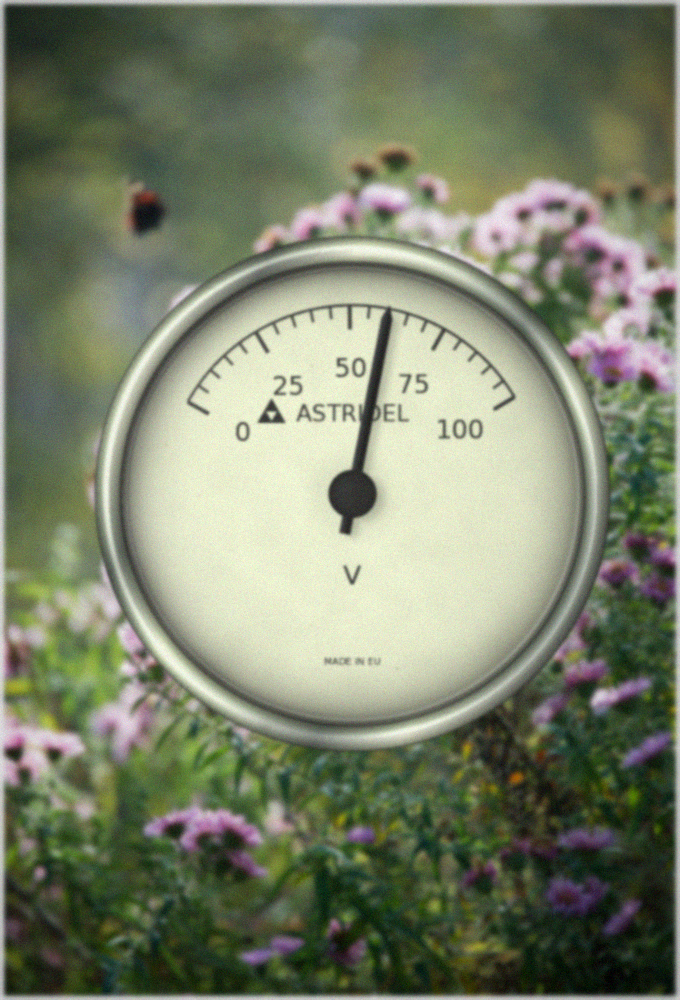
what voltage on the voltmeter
60 V
